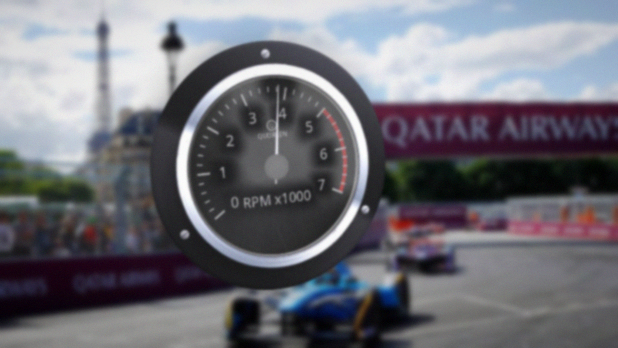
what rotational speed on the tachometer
3800 rpm
